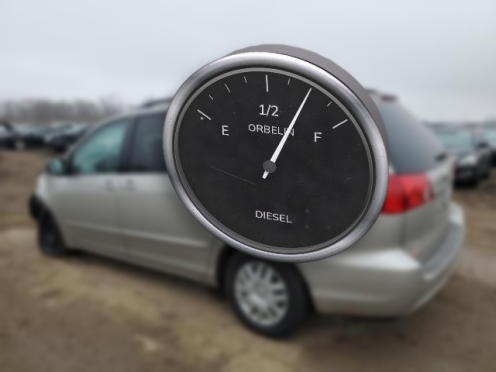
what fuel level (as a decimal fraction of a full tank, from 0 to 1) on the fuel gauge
0.75
